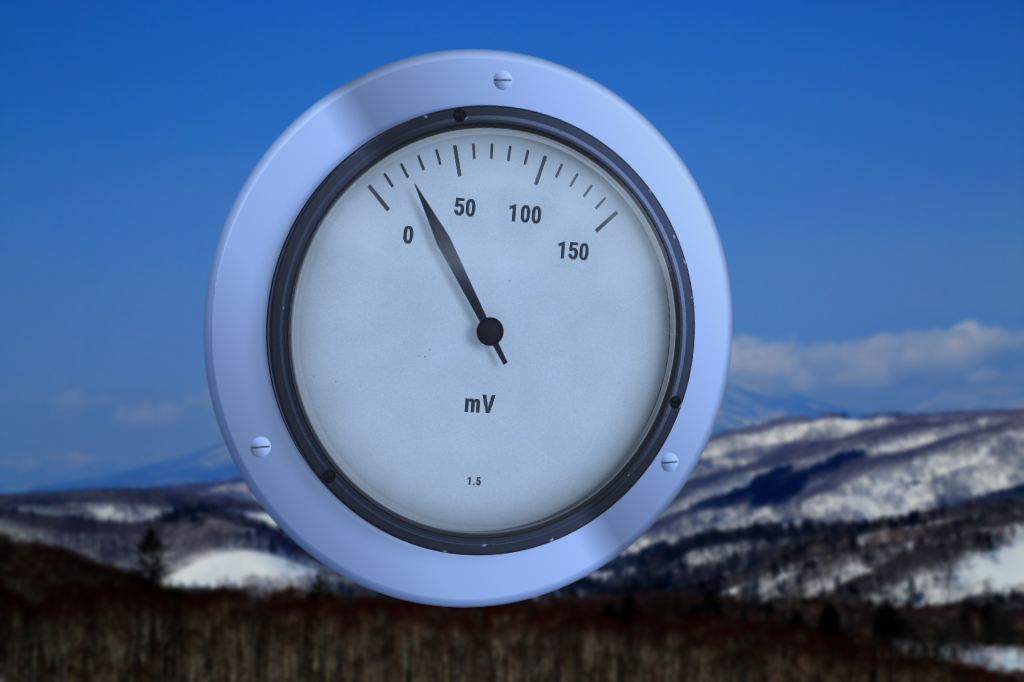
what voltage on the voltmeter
20 mV
